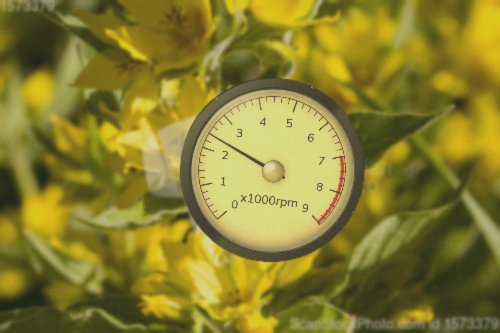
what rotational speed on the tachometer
2400 rpm
